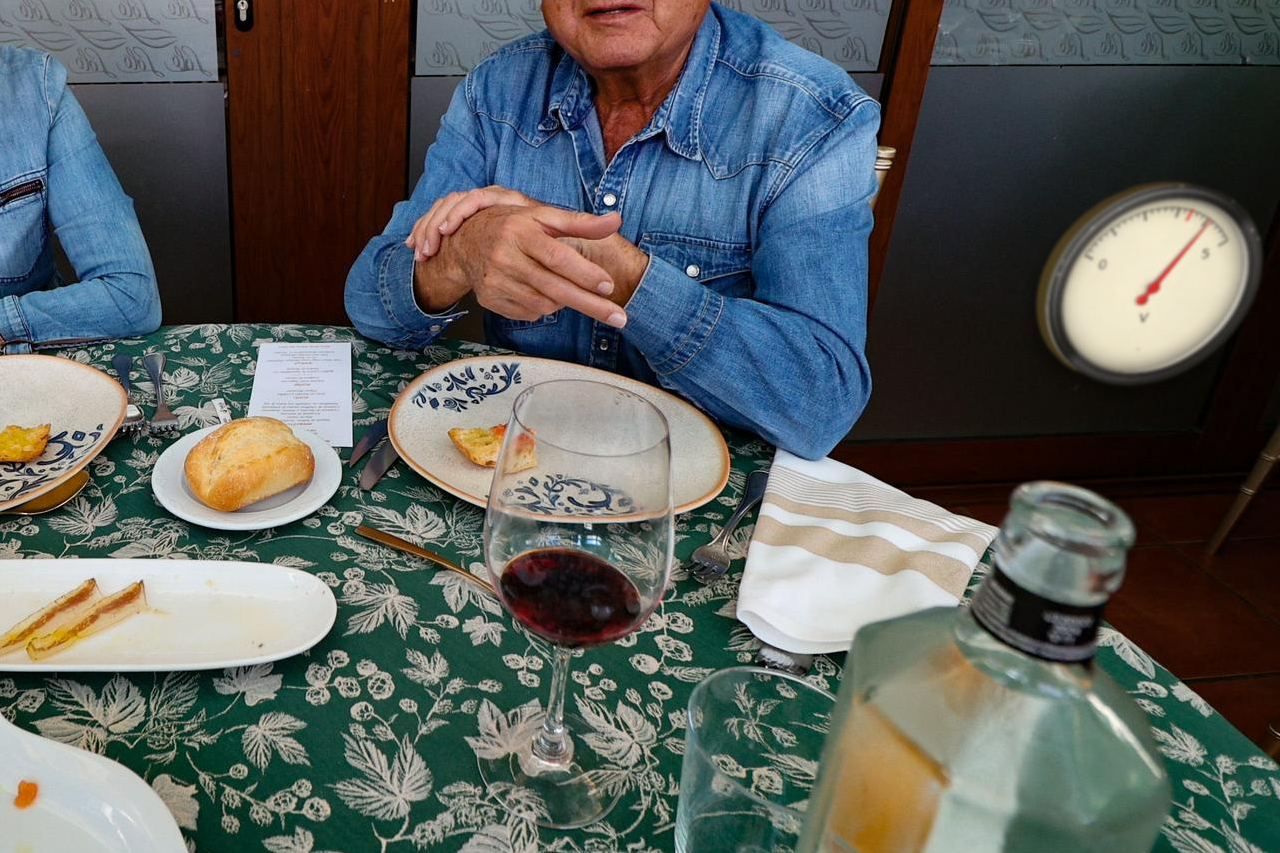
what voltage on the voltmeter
4 V
